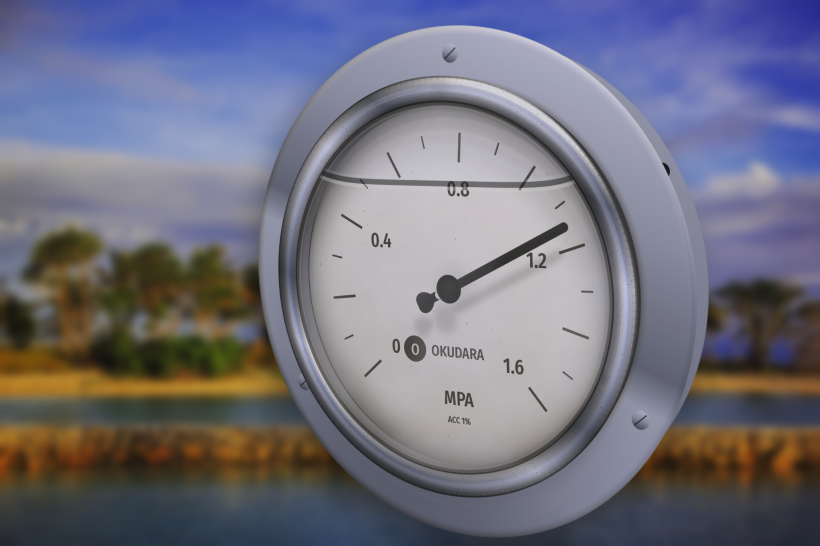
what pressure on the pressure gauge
1.15 MPa
